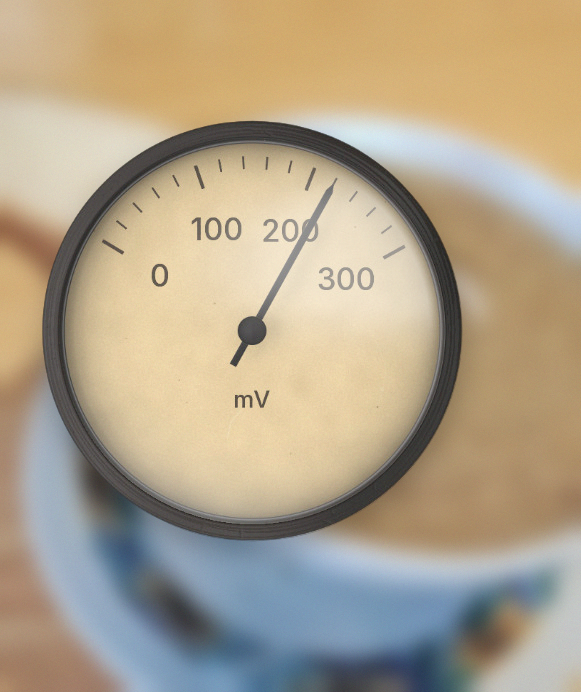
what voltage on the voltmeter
220 mV
